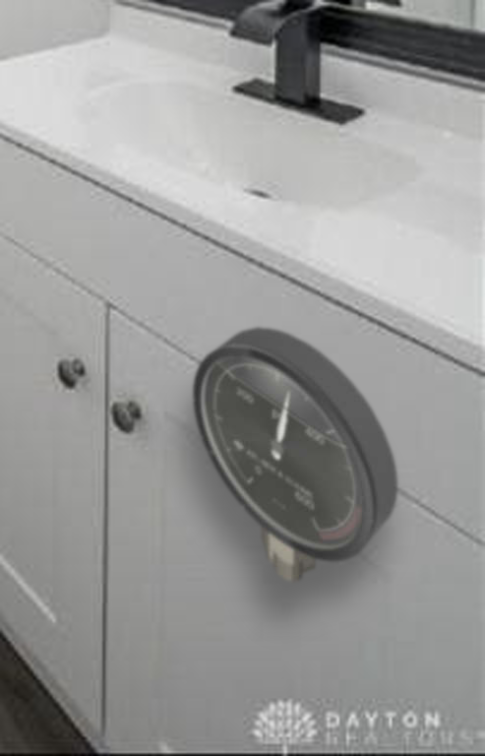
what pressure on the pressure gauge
325 psi
